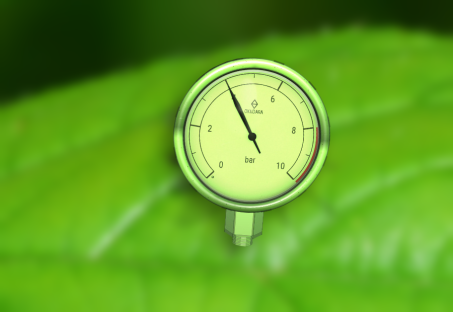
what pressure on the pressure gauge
4 bar
